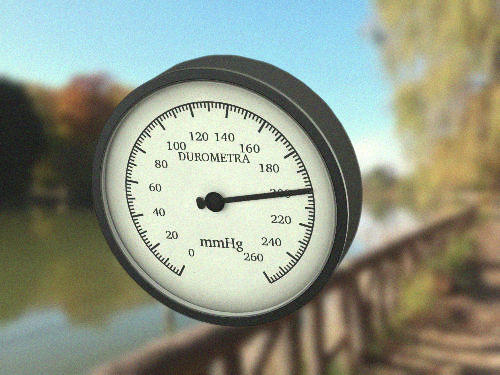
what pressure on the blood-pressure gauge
200 mmHg
